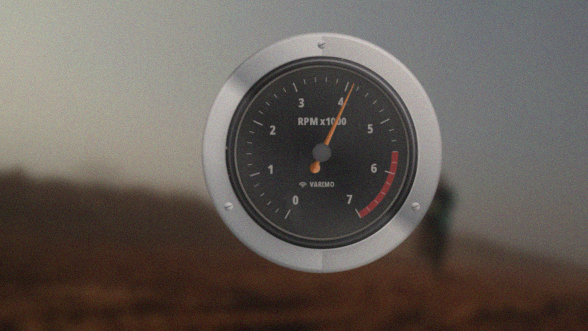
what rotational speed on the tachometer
4100 rpm
